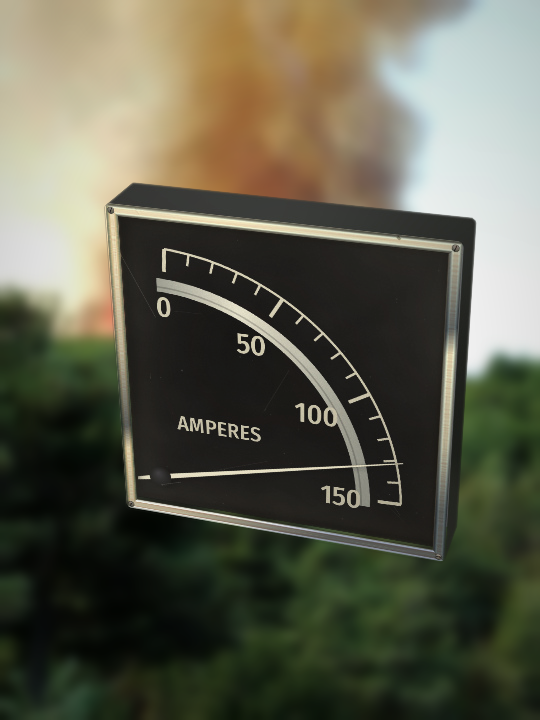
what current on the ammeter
130 A
